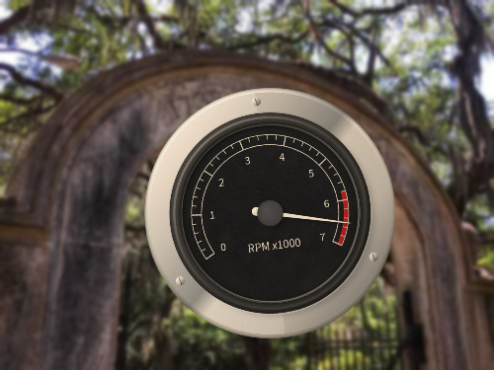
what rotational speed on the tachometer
6500 rpm
